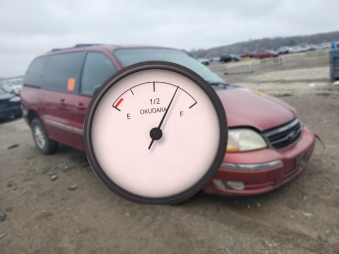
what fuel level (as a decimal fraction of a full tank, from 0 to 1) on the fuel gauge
0.75
